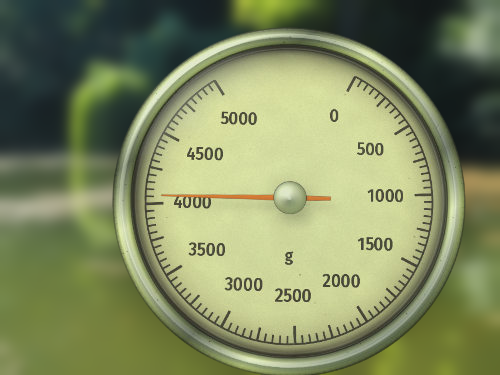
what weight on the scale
4050 g
